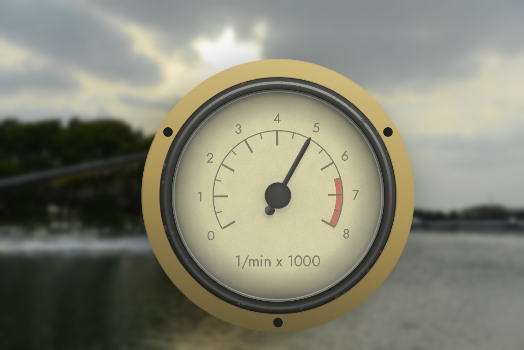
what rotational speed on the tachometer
5000 rpm
